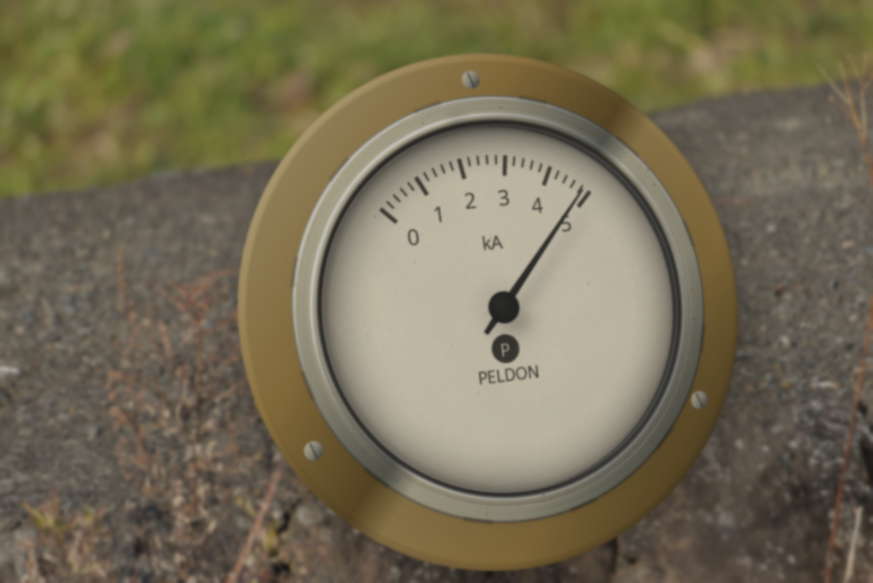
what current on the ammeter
4.8 kA
